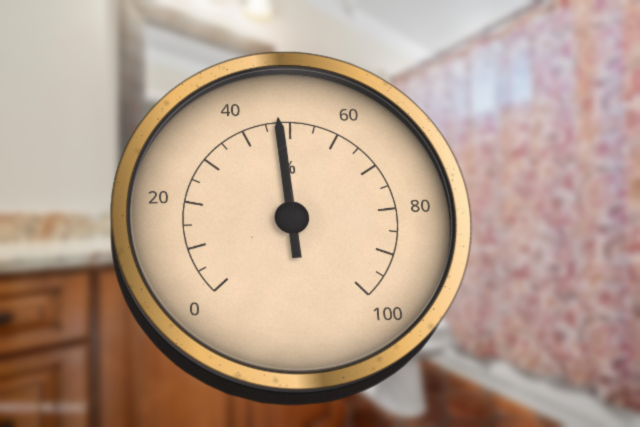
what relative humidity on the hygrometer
47.5 %
